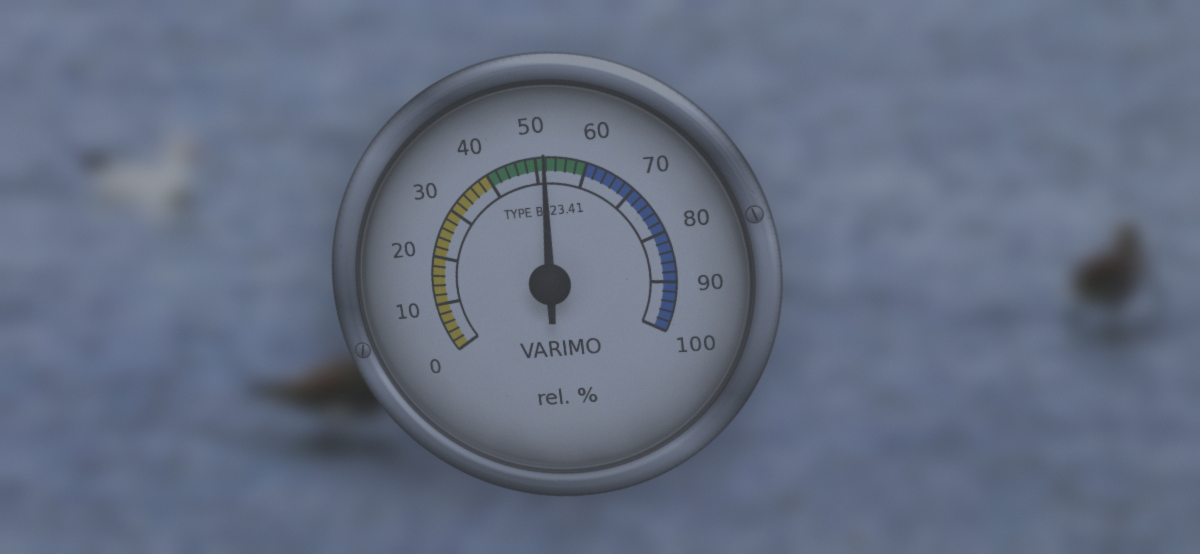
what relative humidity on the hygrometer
52 %
